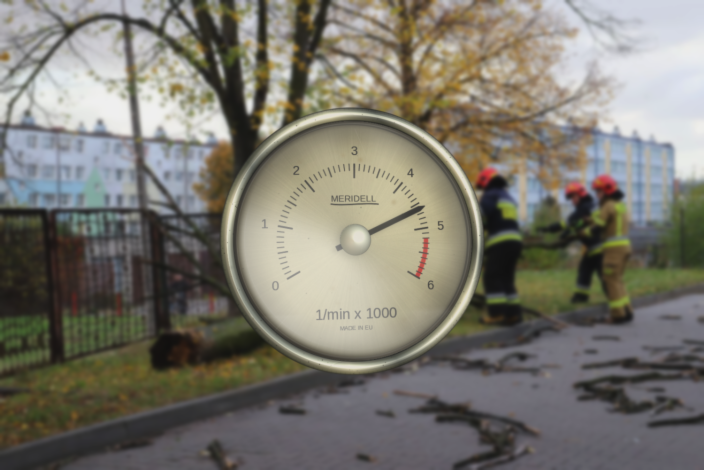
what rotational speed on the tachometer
4600 rpm
